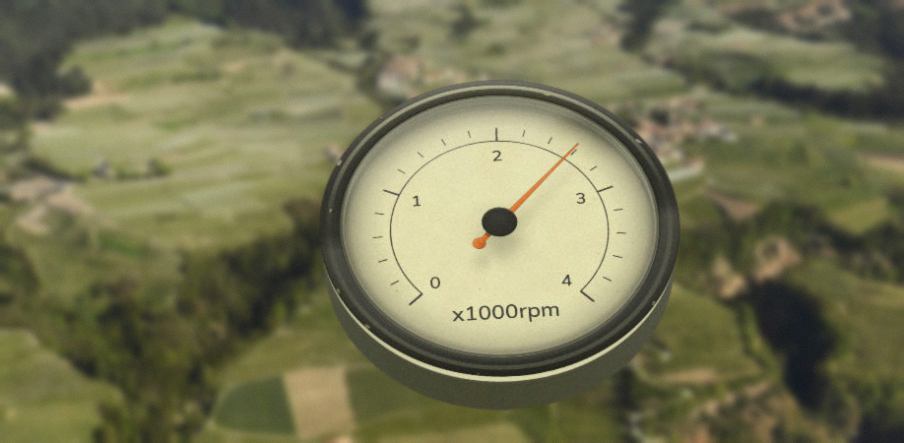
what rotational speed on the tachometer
2600 rpm
